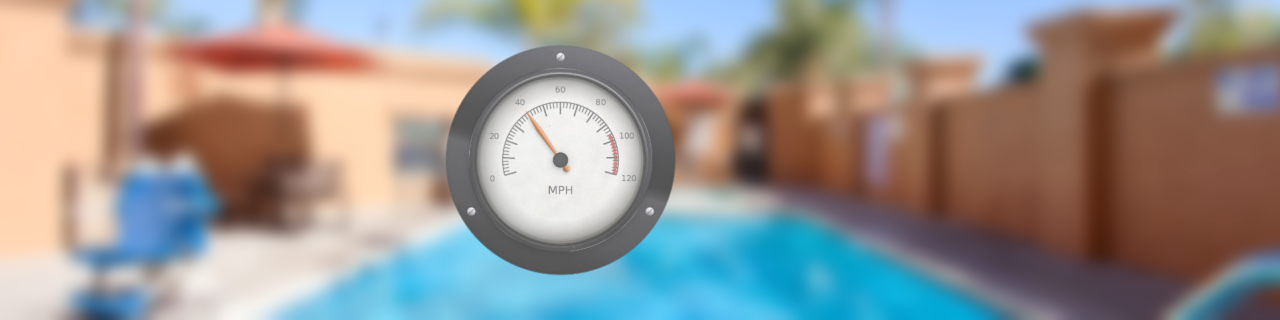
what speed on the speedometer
40 mph
